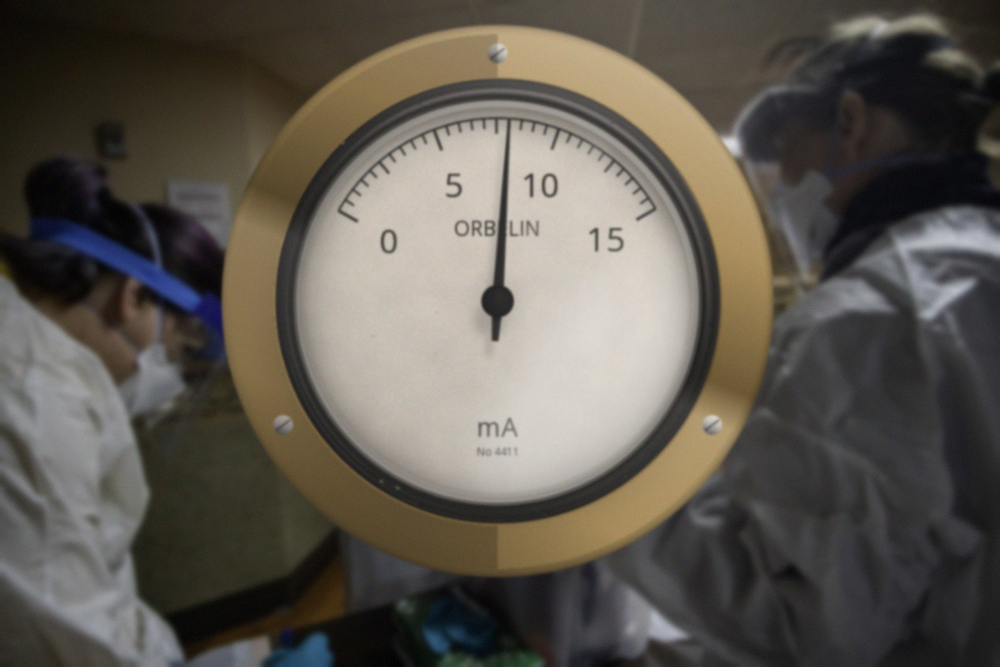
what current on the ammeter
8 mA
